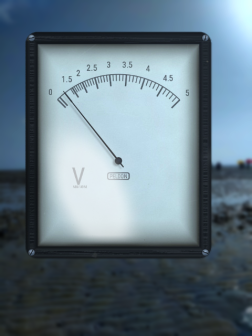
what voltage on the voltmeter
1 V
